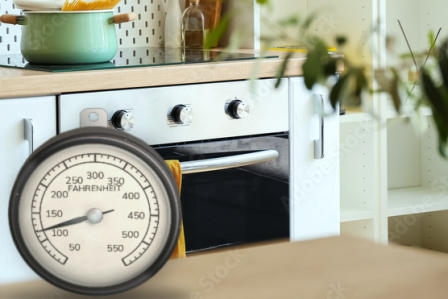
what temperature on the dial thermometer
120 °F
